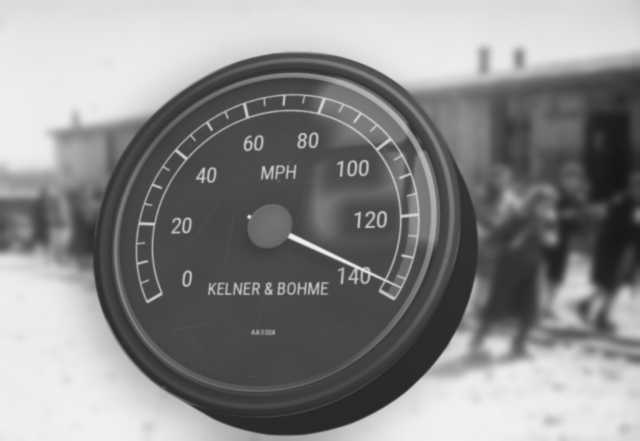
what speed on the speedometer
137.5 mph
